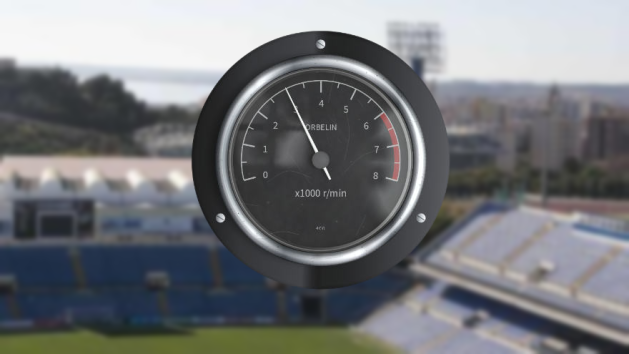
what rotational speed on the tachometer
3000 rpm
